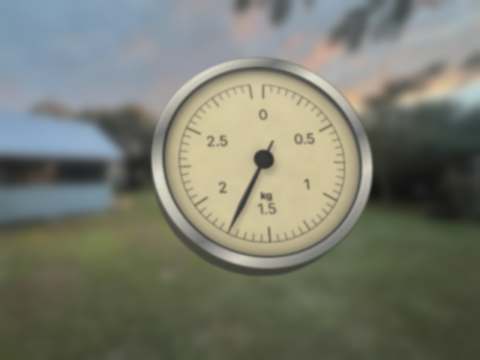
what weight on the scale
1.75 kg
